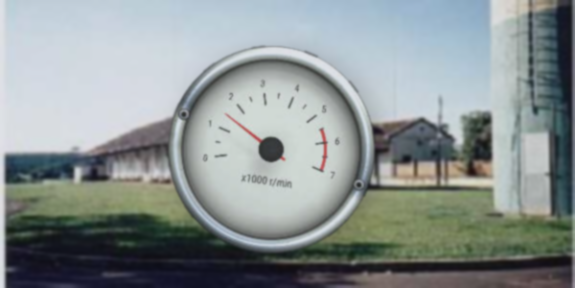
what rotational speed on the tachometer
1500 rpm
